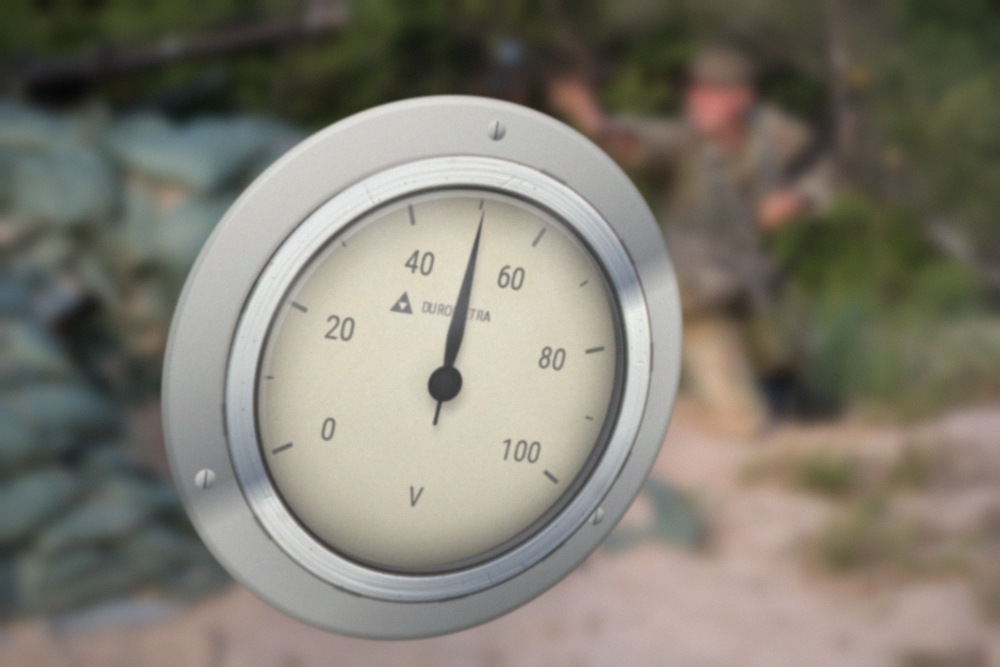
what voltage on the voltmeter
50 V
